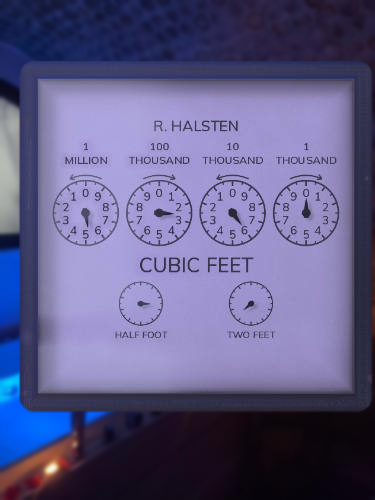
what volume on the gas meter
526000 ft³
